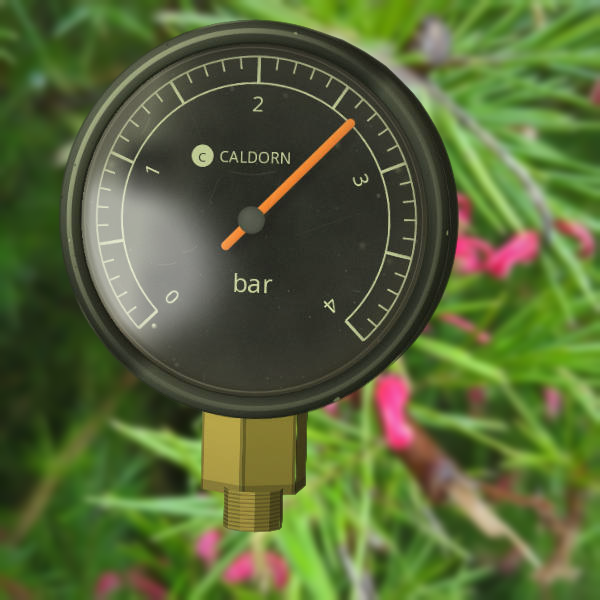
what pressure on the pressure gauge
2.65 bar
